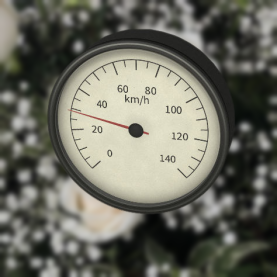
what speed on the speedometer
30 km/h
